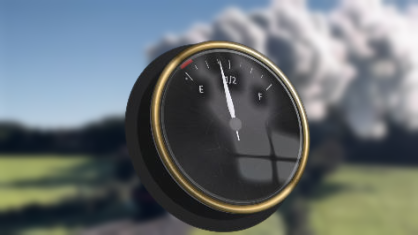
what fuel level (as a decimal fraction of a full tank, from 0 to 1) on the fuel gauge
0.375
